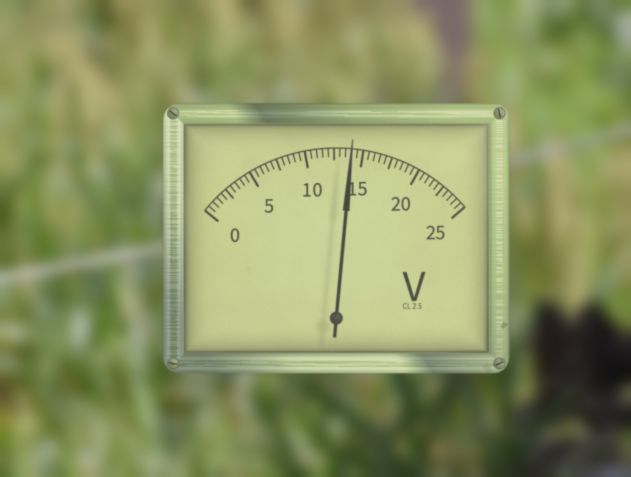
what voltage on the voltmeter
14 V
